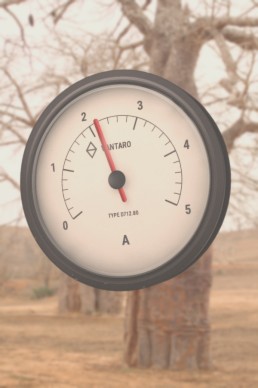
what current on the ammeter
2.2 A
